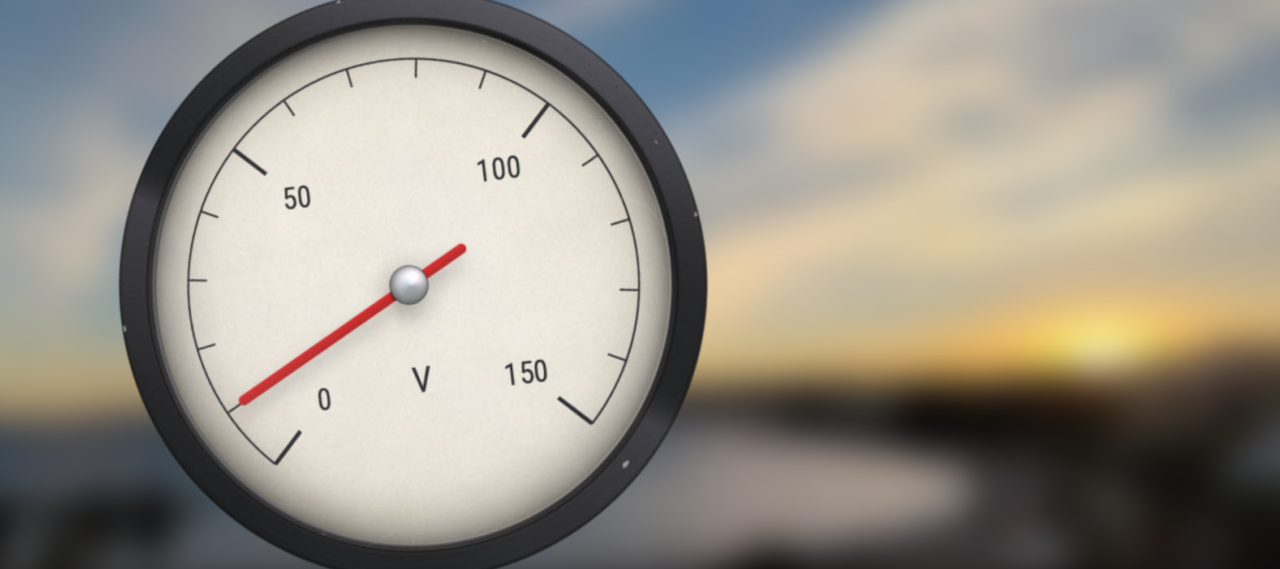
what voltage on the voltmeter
10 V
